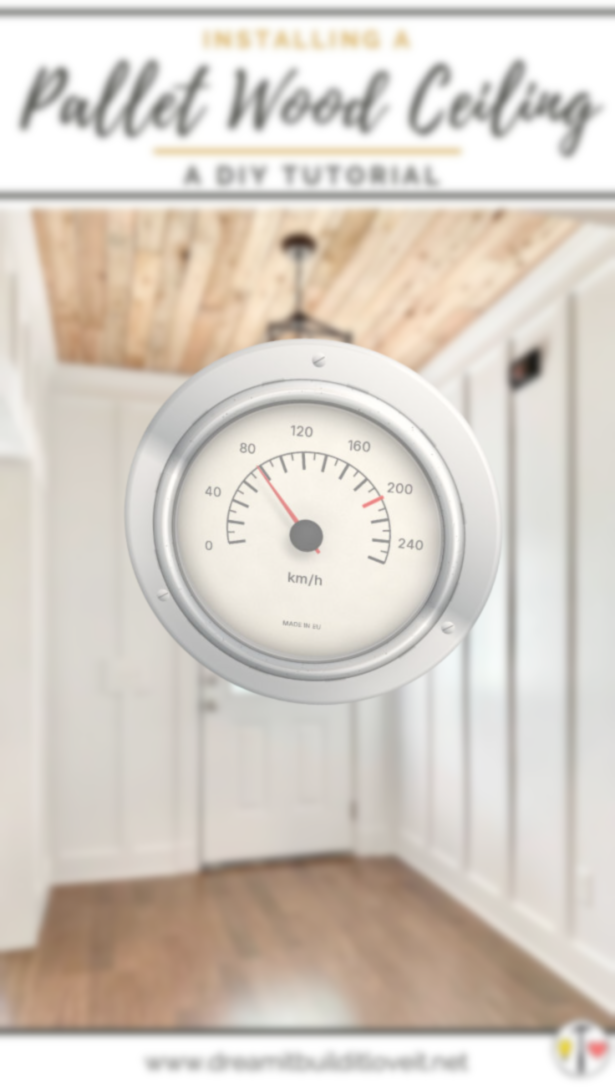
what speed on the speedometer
80 km/h
